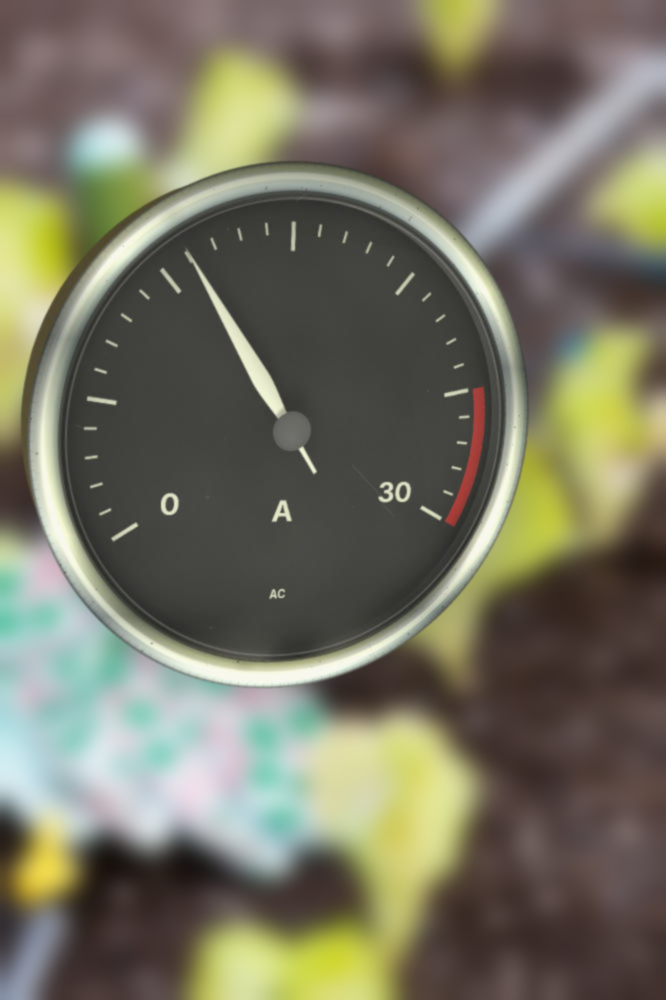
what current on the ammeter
11 A
